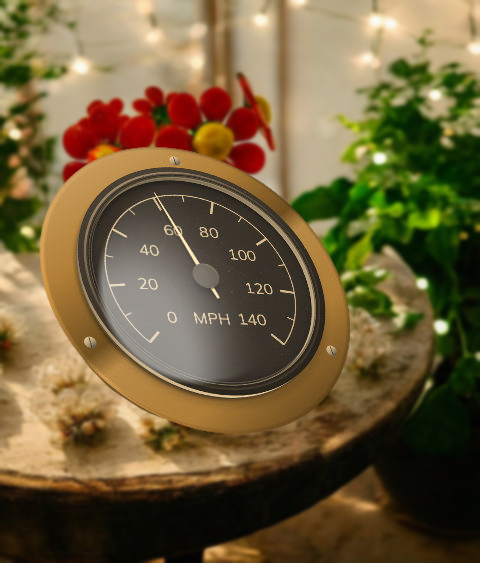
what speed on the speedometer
60 mph
